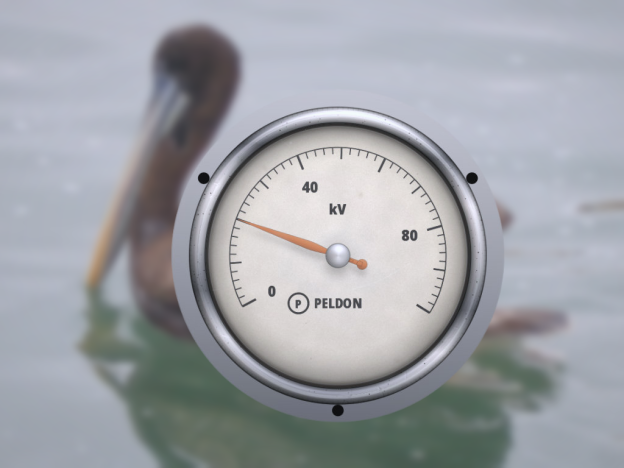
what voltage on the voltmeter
20 kV
